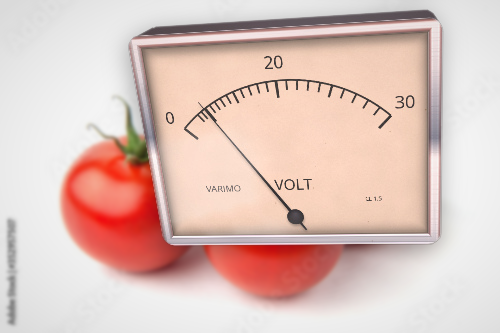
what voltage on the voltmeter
10 V
